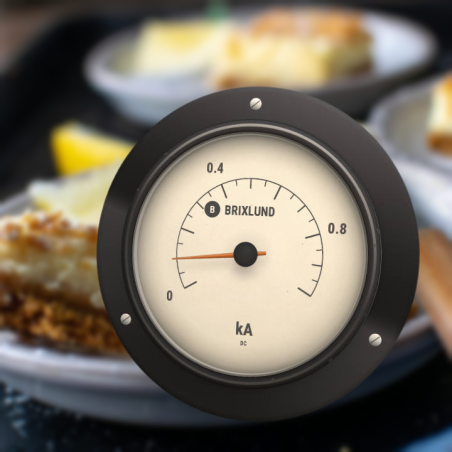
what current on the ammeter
0.1 kA
